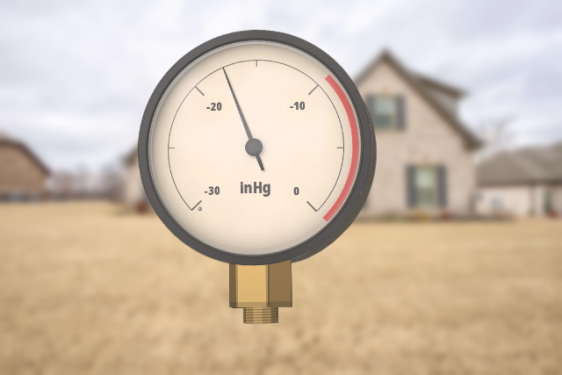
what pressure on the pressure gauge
-17.5 inHg
